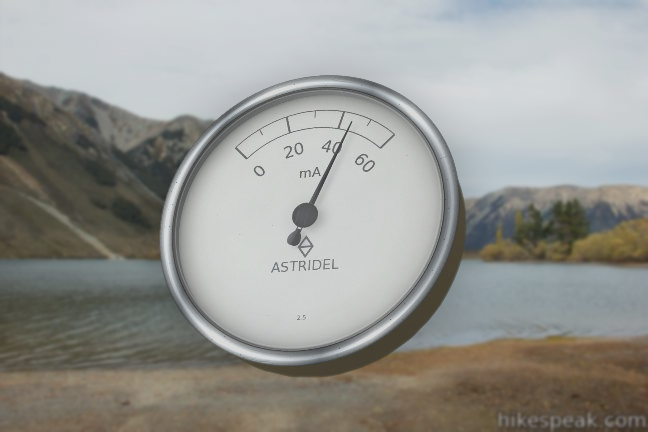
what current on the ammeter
45 mA
